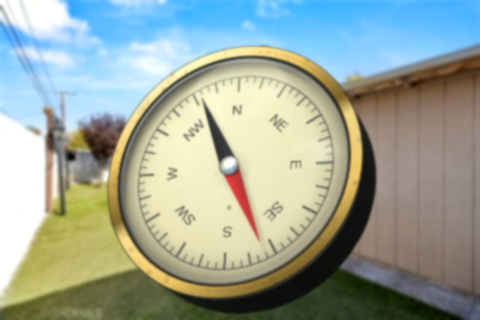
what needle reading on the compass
155 °
